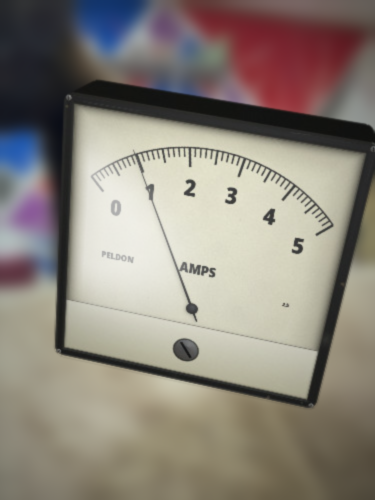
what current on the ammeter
1 A
